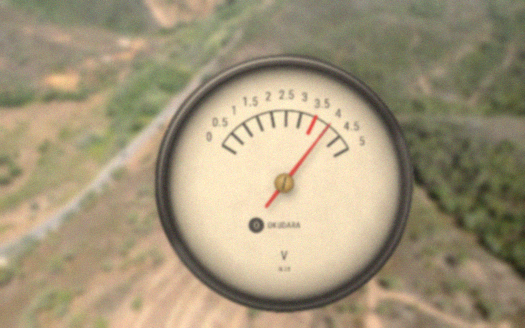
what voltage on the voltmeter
4 V
